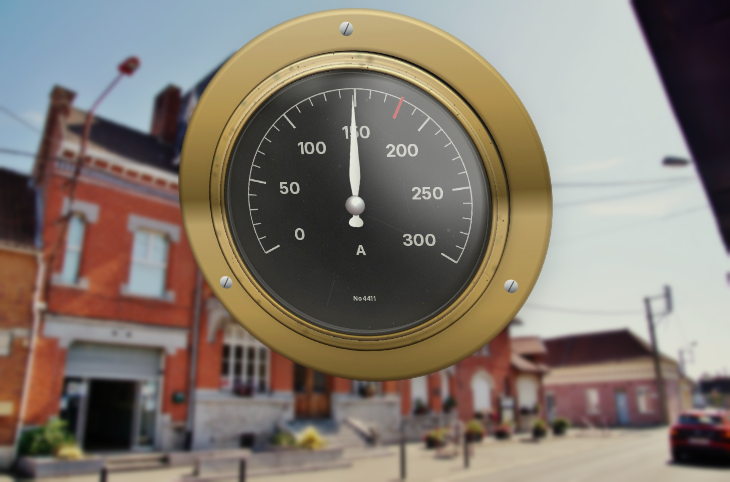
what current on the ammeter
150 A
